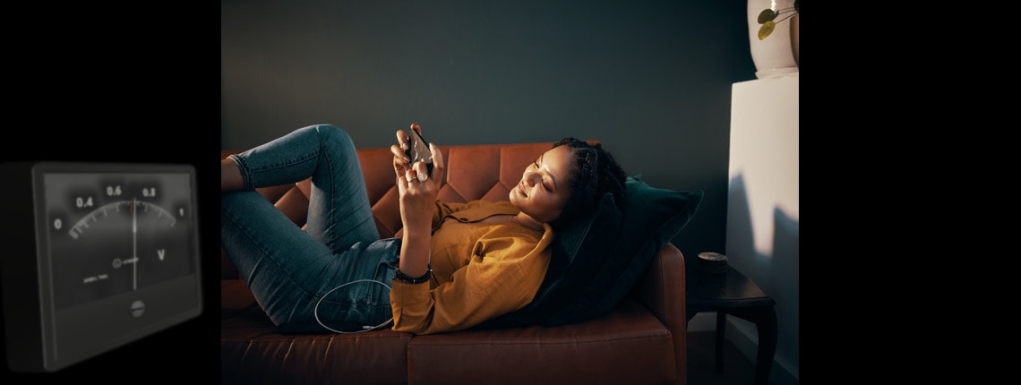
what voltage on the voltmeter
0.7 V
